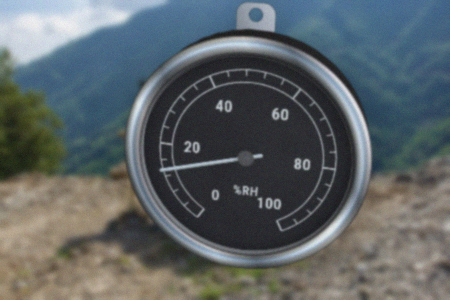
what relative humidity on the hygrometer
14 %
